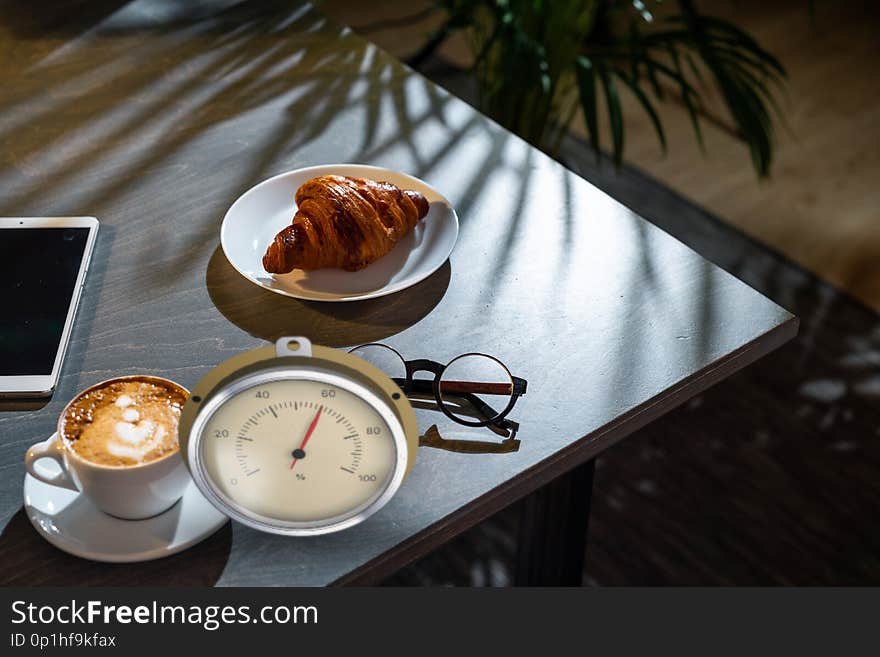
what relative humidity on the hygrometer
60 %
